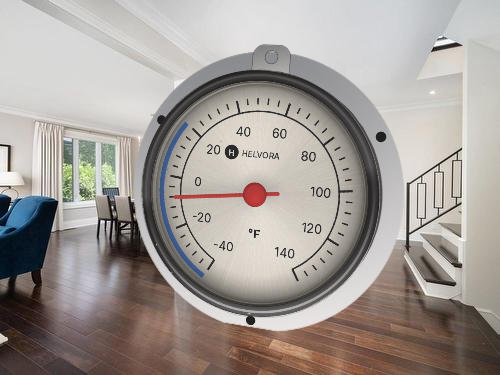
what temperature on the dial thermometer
-8 °F
